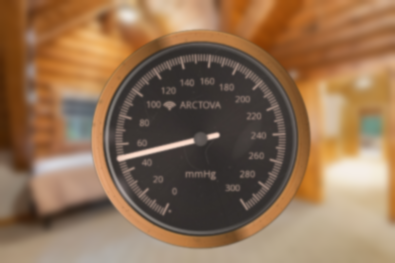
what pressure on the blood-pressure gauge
50 mmHg
